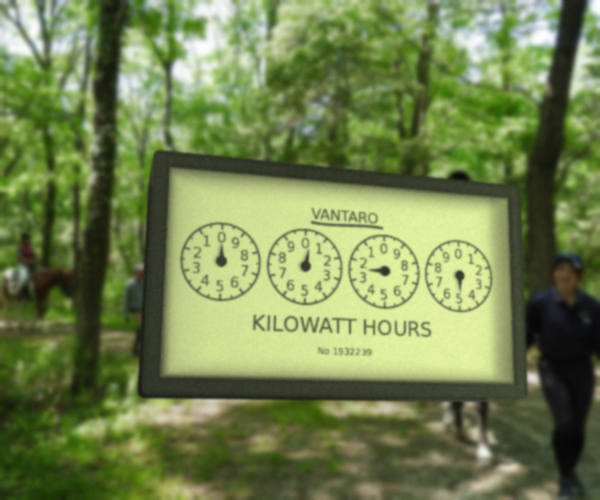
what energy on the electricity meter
25 kWh
